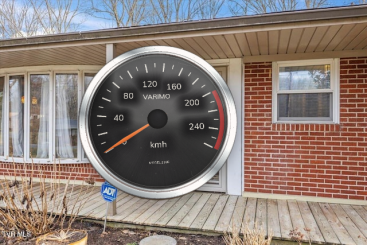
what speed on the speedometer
0 km/h
